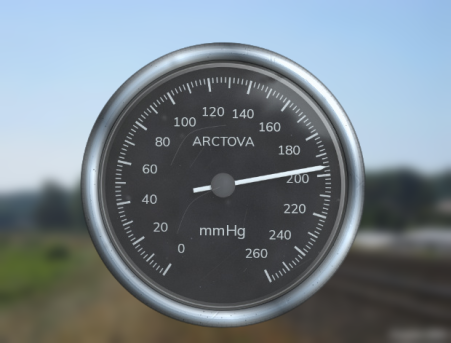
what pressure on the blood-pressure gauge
196 mmHg
